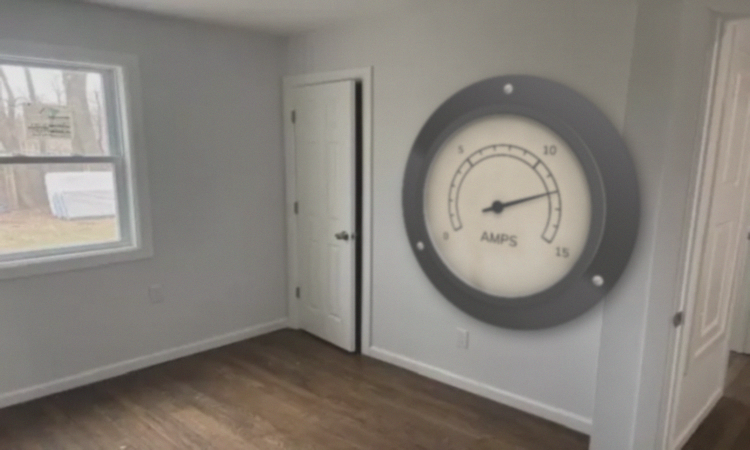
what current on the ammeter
12 A
